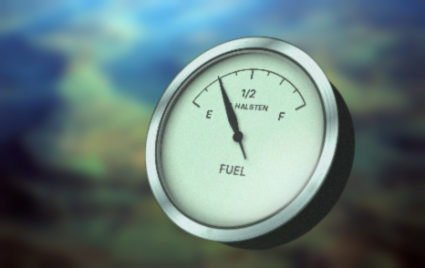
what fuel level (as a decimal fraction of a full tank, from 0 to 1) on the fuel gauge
0.25
